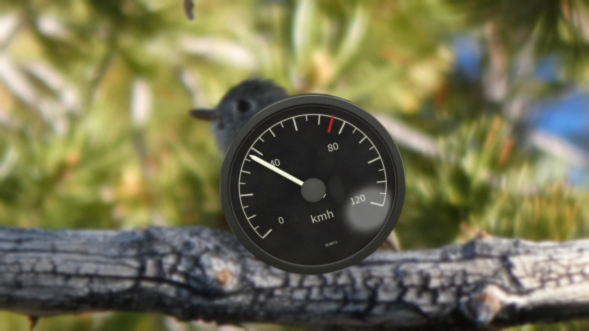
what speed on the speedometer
37.5 km/h
